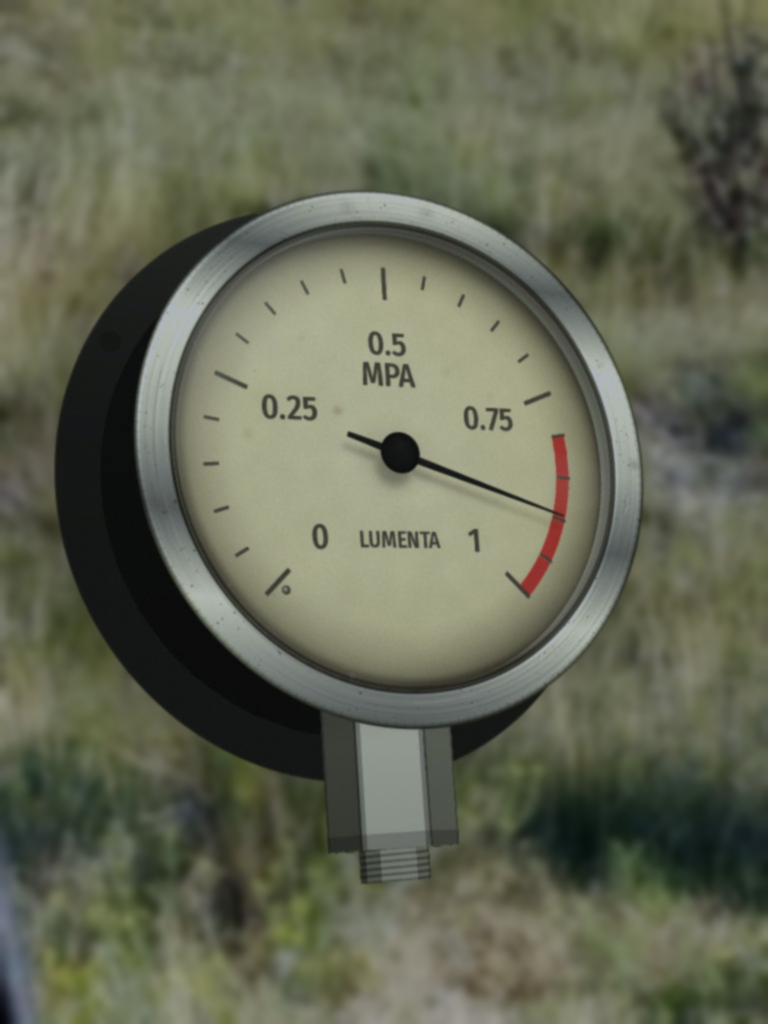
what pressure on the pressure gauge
0.9 MPa
